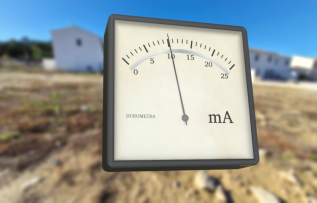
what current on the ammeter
10 mA
